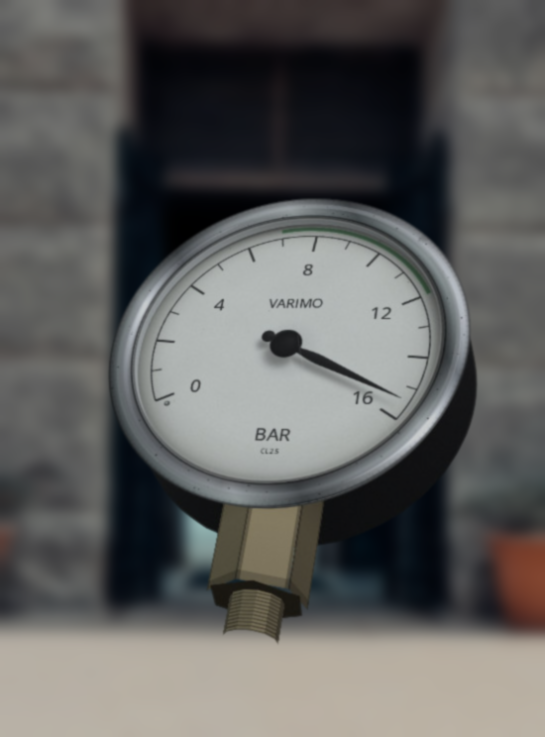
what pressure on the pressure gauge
15.5 bar
